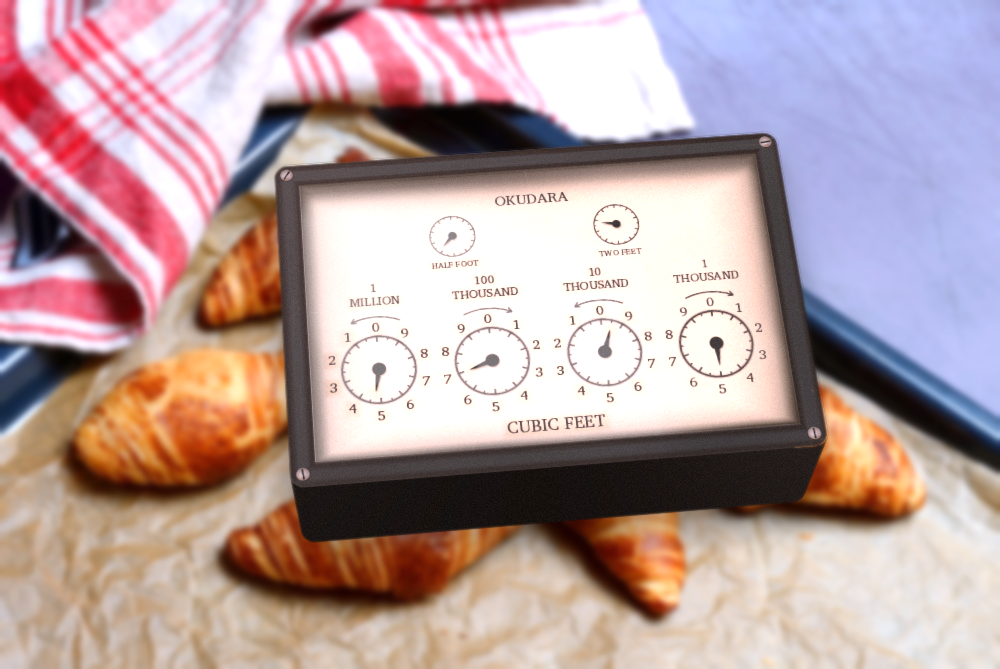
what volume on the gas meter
469500 ft³
